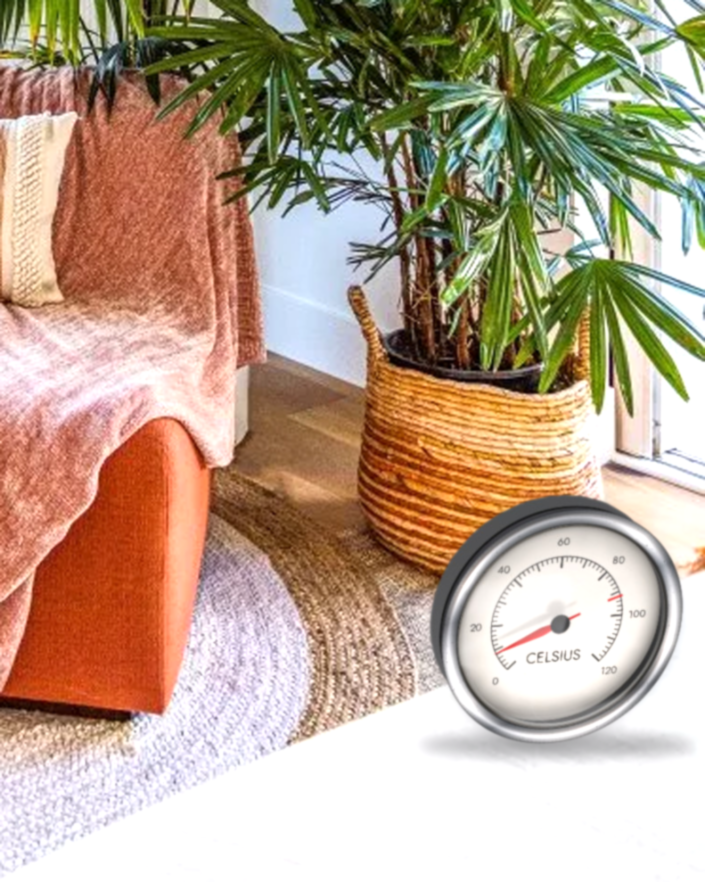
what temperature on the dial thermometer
10 °C
